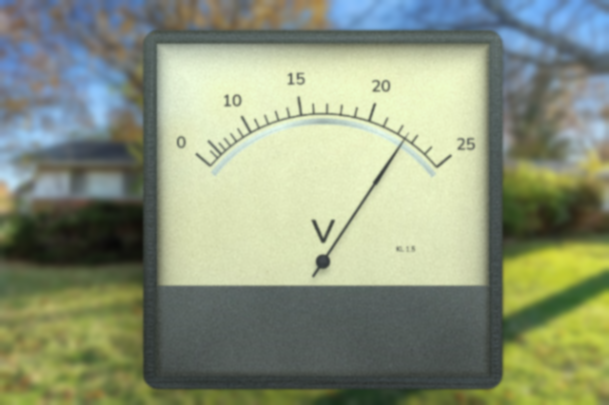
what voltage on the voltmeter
22.5 V
